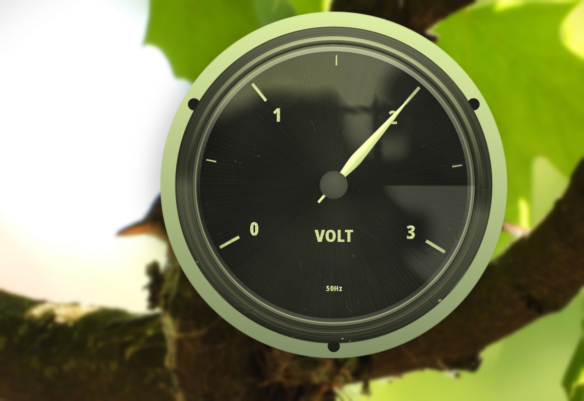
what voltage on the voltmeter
2 V
